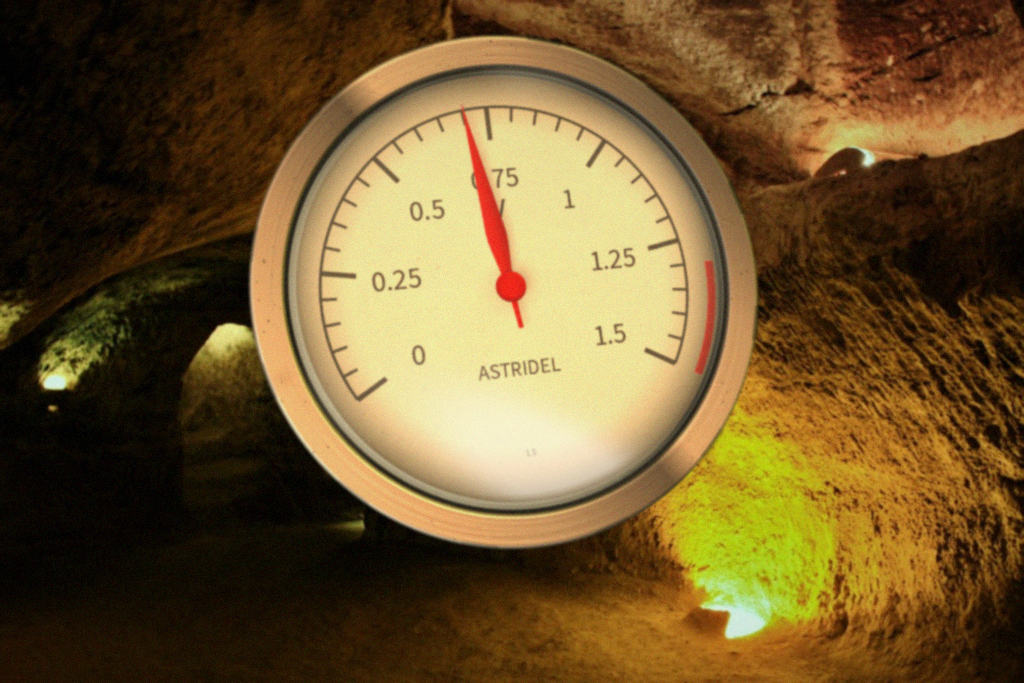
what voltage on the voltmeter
0.7 V
